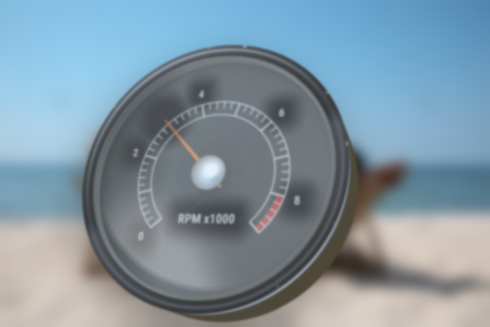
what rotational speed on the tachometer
3000 rpm
